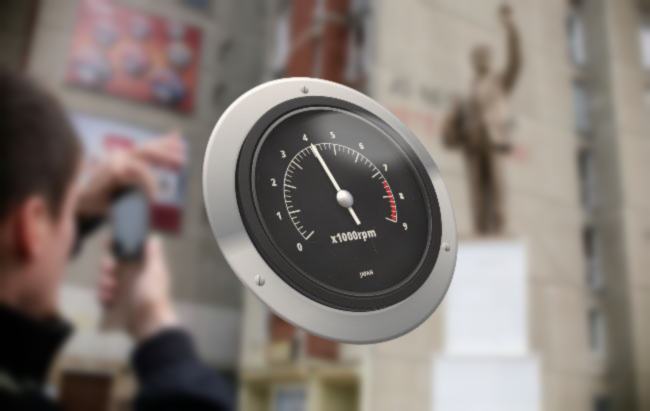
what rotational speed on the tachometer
4000 rpm
